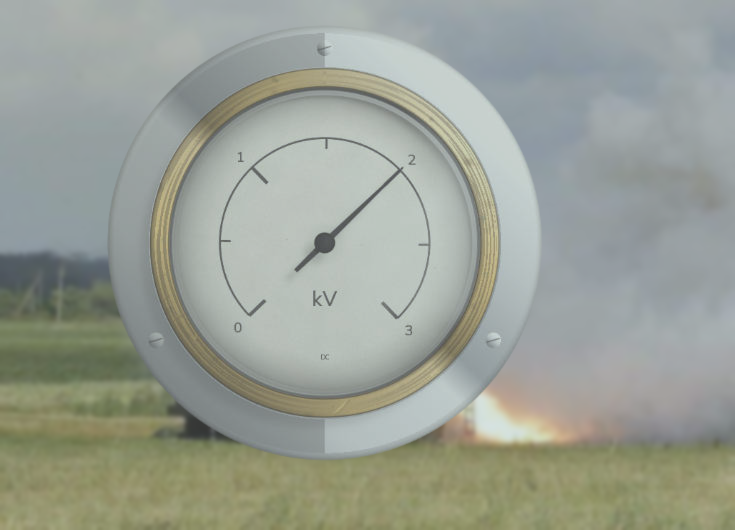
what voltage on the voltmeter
2 kV
